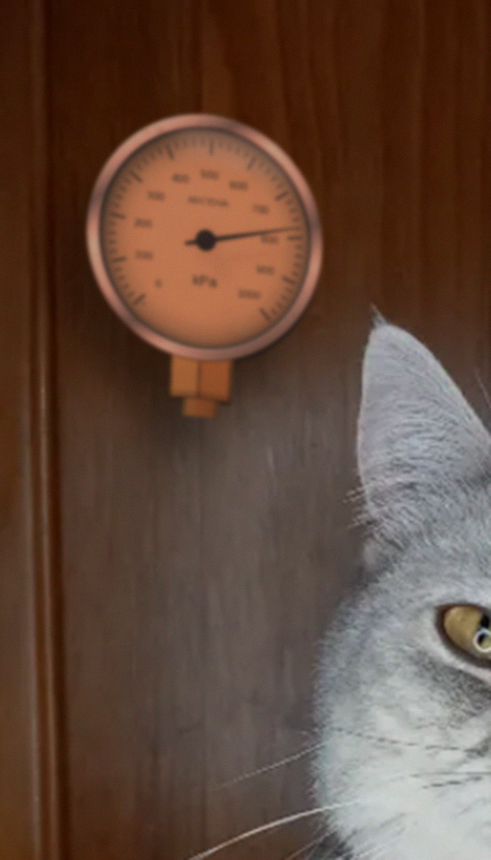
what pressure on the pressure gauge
780 kPa
